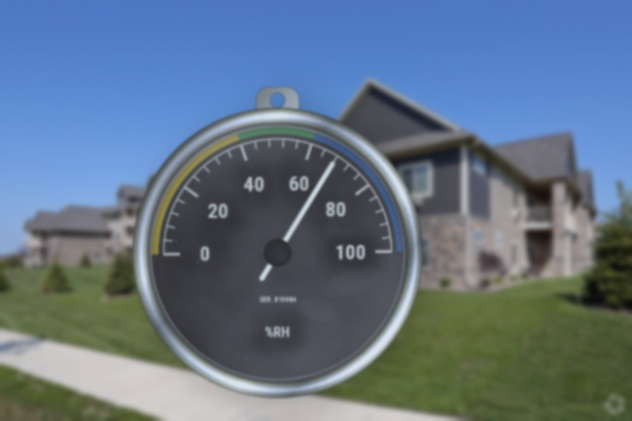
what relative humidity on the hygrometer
68 %
